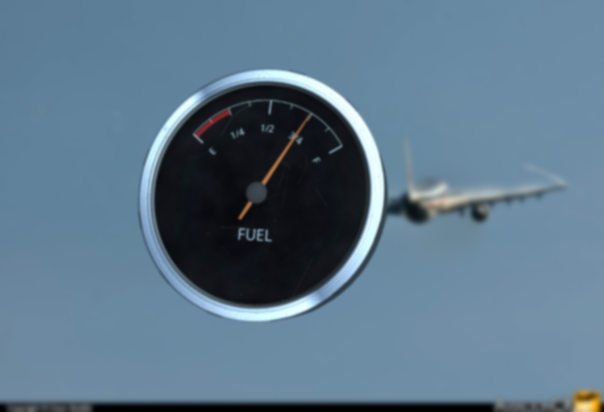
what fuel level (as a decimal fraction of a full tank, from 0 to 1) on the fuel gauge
0.75
